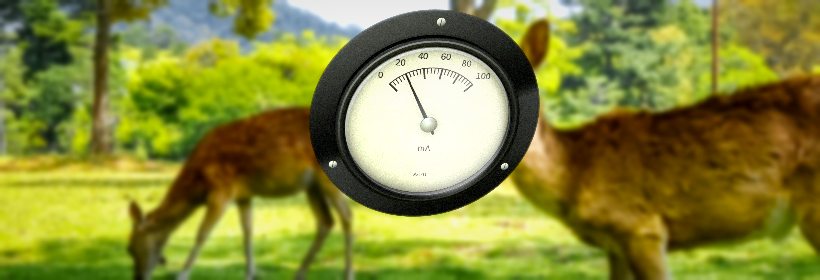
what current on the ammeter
20 mA
